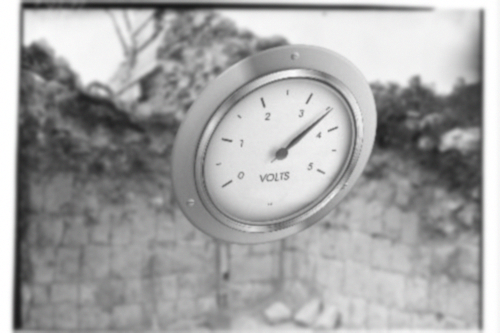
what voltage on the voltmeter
3.5 V
